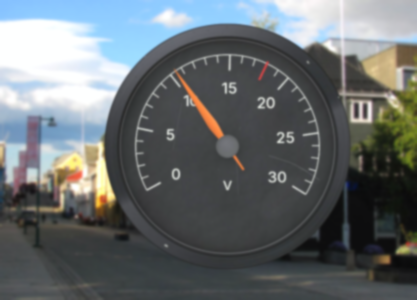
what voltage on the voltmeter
10.5 V
